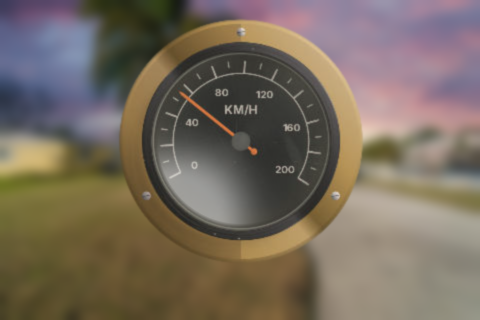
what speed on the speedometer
55 km/h
